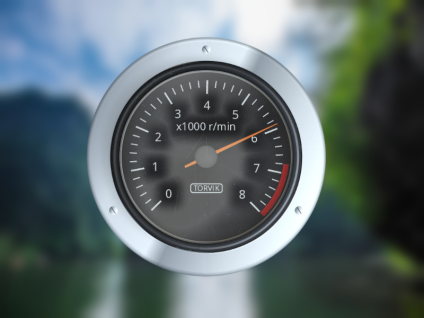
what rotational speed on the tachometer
5900 rpm
